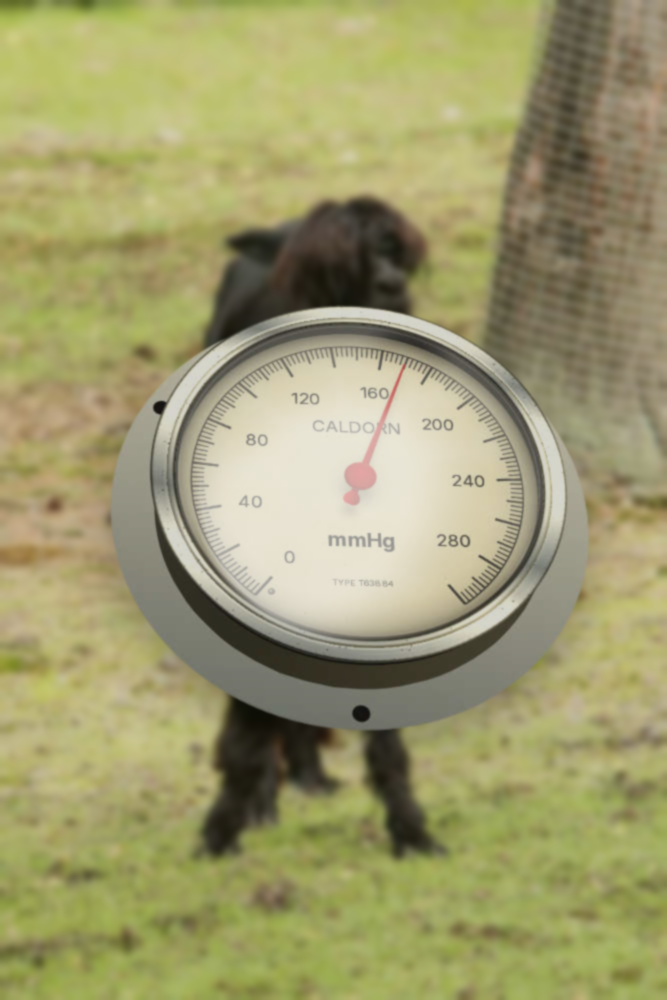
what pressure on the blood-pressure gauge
170 mmHg
